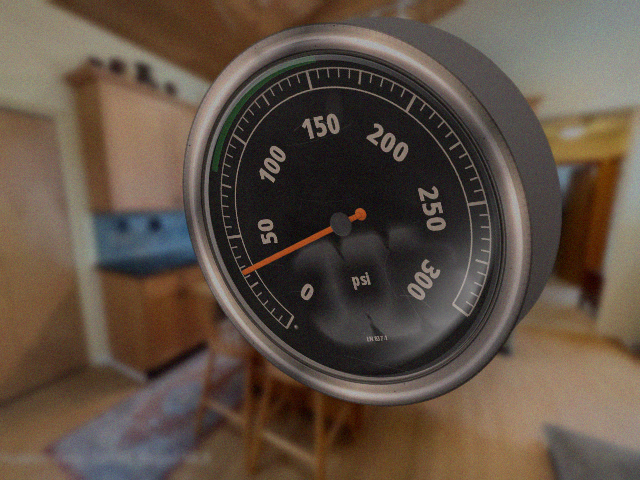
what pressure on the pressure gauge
32.5 psi
